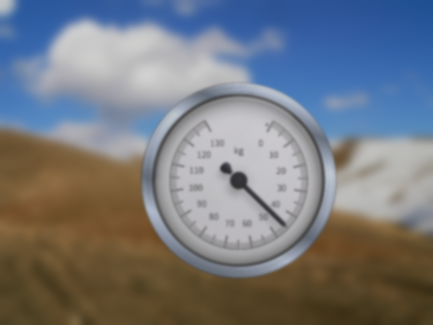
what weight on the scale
45 kg
